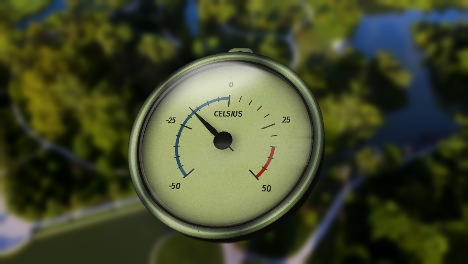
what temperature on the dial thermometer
-17.5 °C
